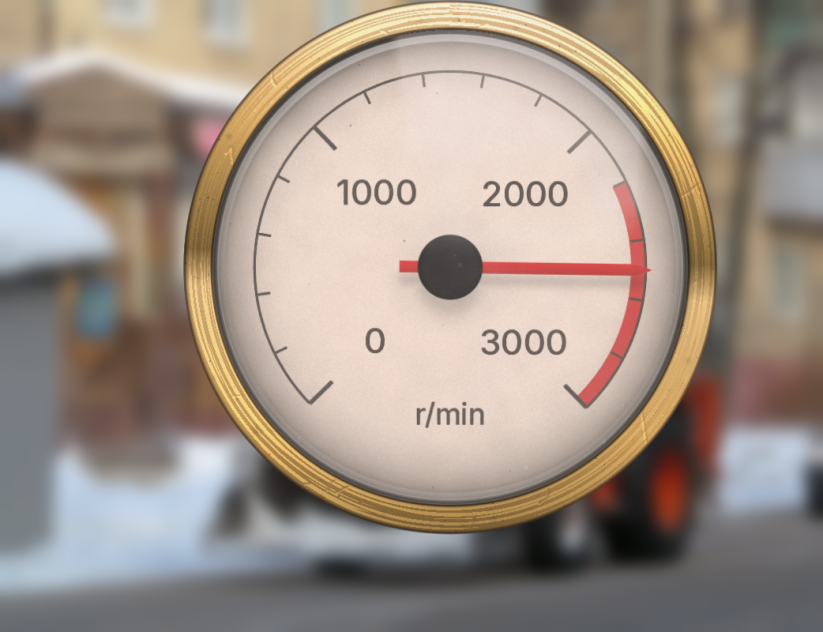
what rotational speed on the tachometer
2500 rpm
